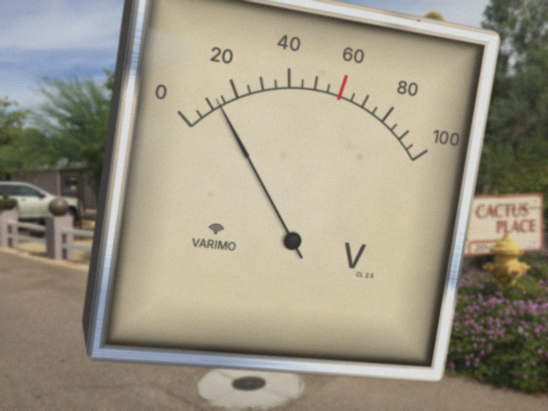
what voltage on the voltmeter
12.5 V
